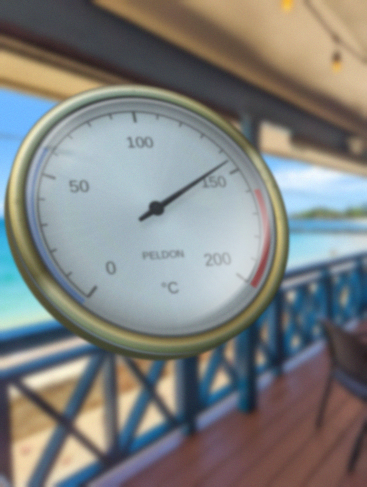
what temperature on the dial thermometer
145 °C
